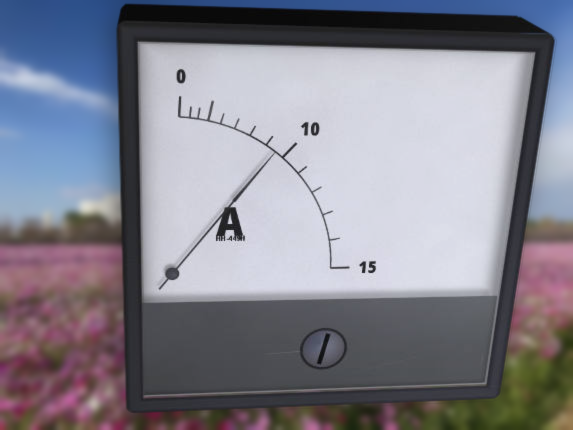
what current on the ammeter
9.5 A
